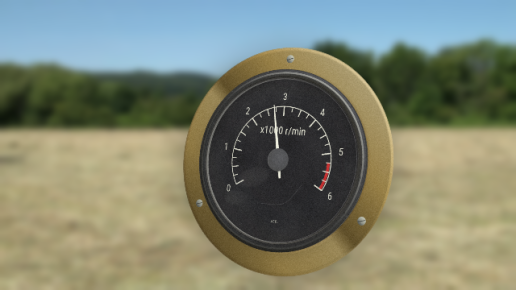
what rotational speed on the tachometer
2750 rpm
